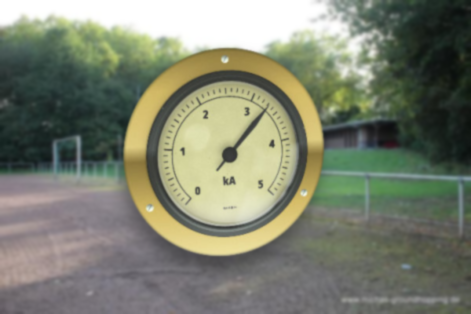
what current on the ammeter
3.3 kA
